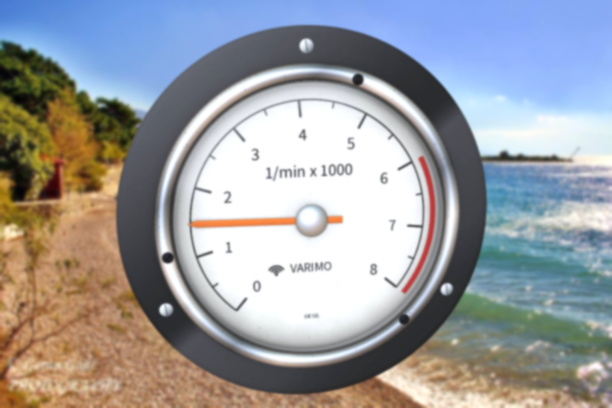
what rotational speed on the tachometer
1500 rpm
